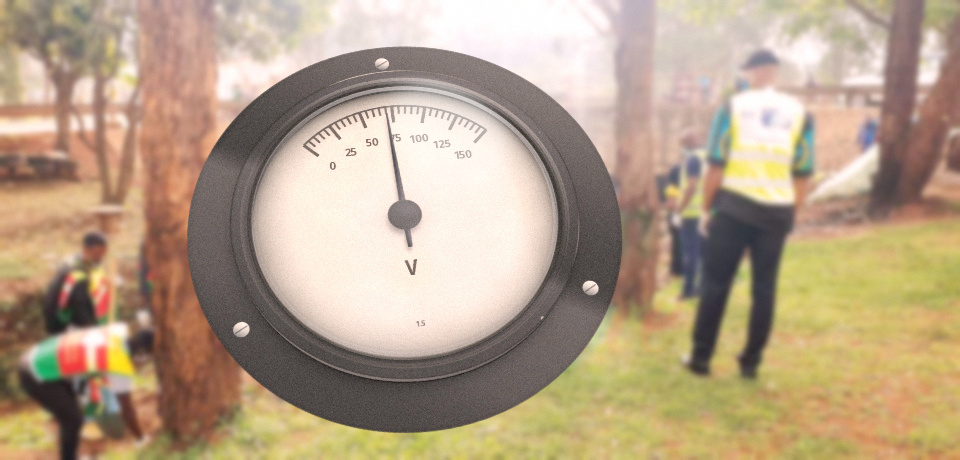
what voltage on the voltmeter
70 V
